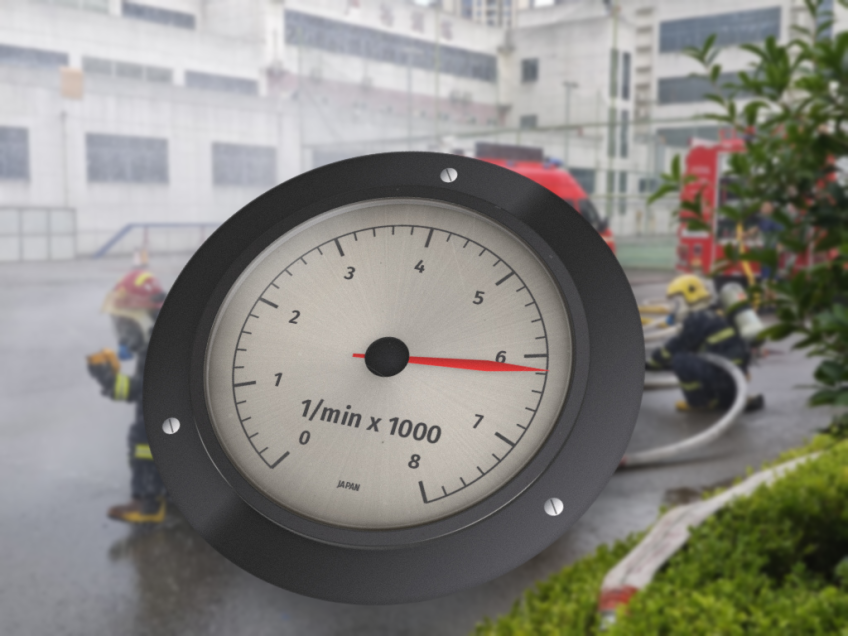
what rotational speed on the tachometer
6200 rpm
